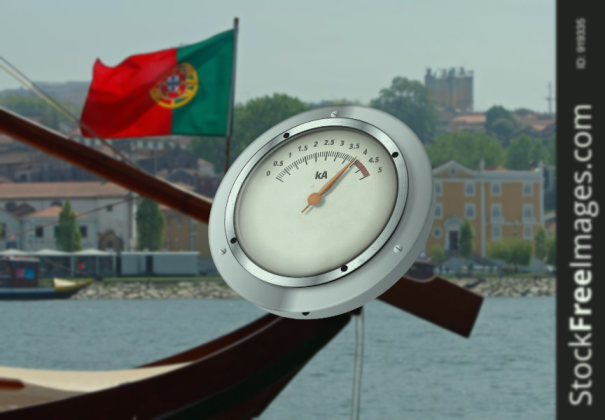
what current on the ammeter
4 kA
